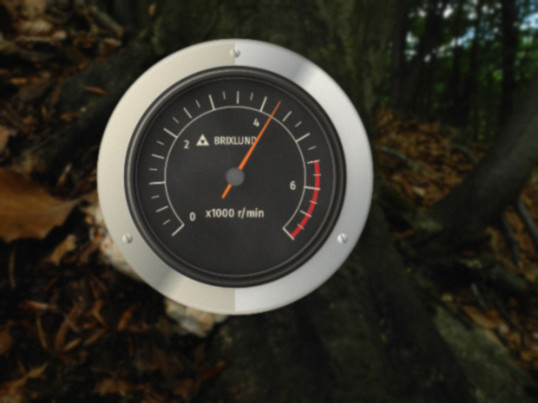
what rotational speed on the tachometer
4250 rpm
